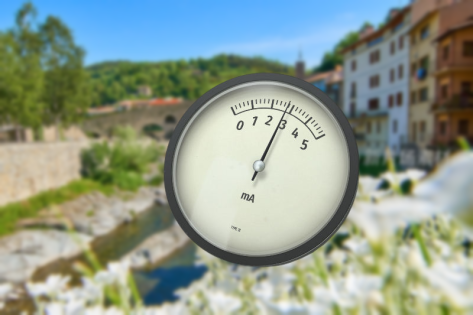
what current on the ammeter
2.8 mA
